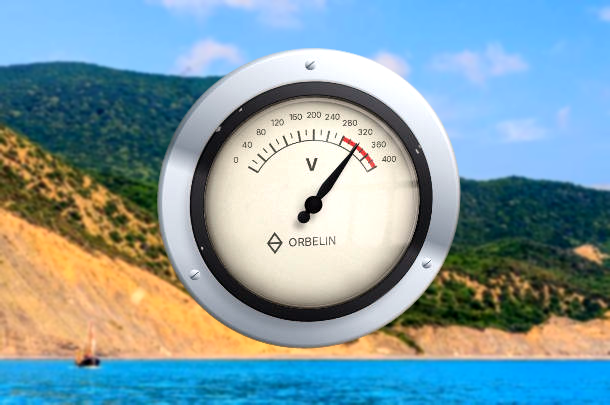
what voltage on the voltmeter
320 V
